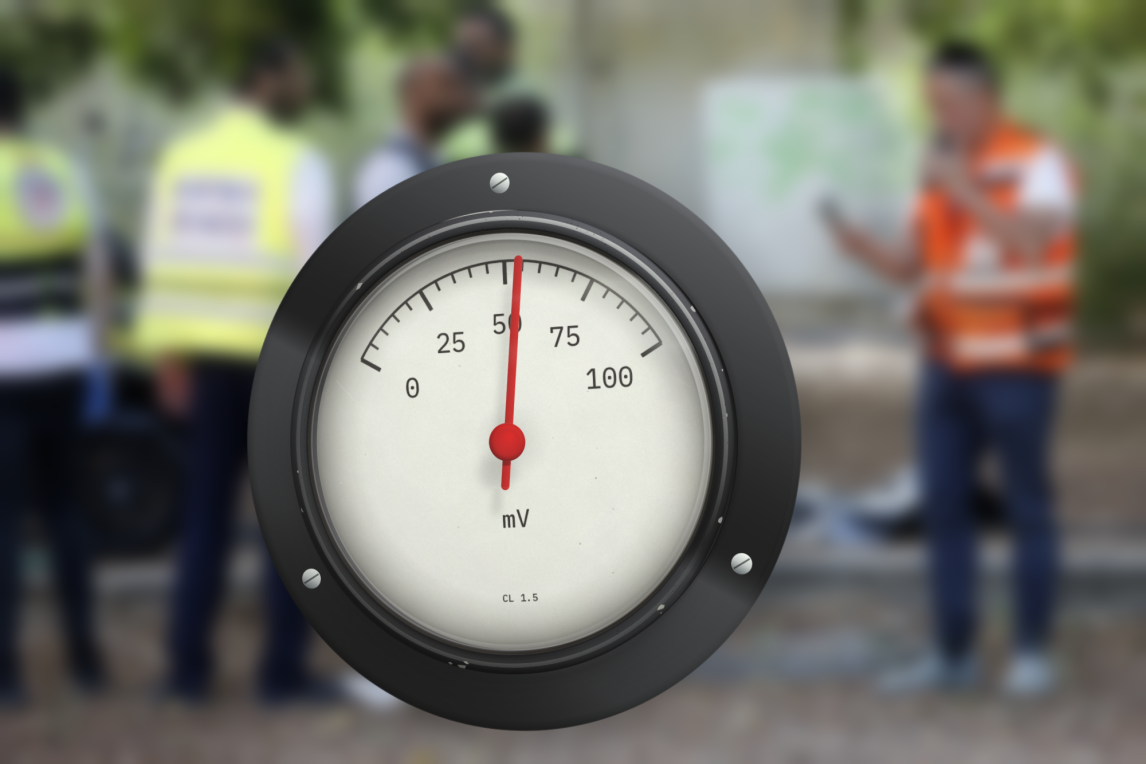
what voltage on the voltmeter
55 mV
